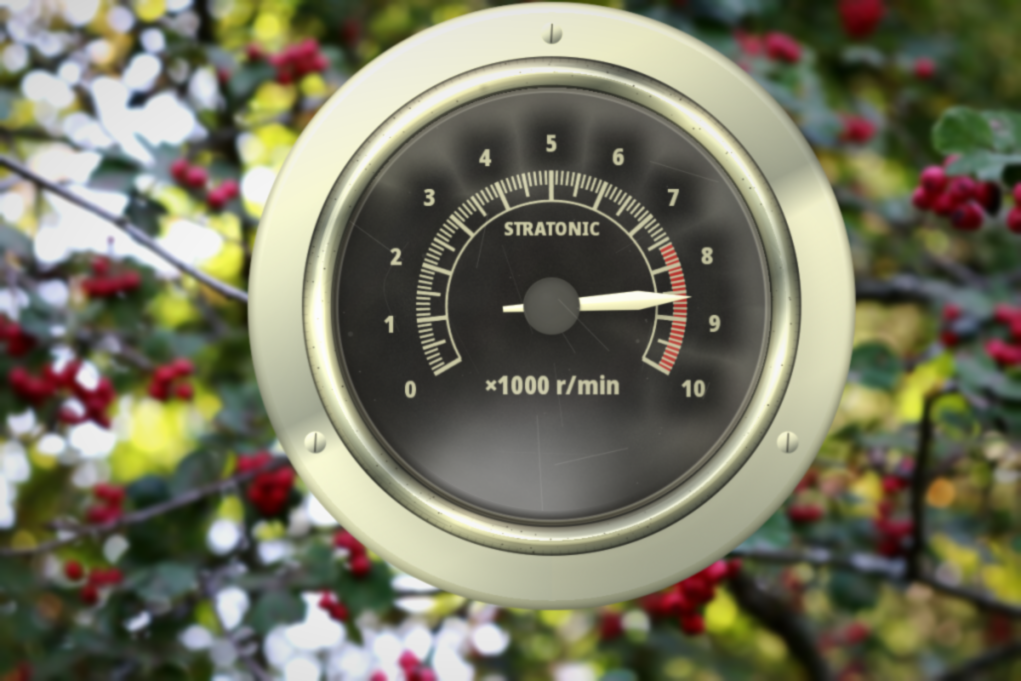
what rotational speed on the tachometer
8600 rpm
